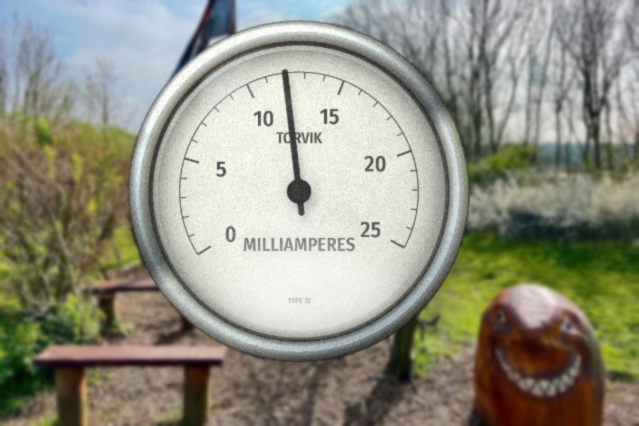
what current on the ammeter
12 mA
